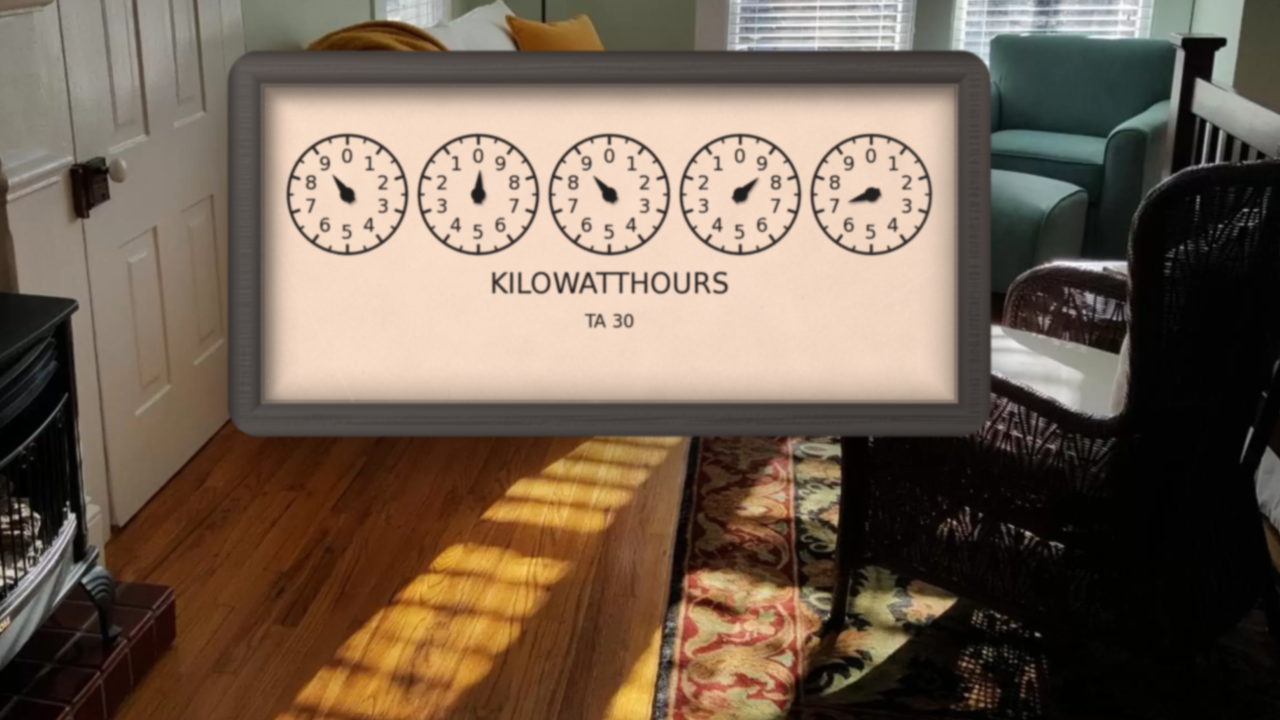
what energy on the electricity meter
89887 kWh
